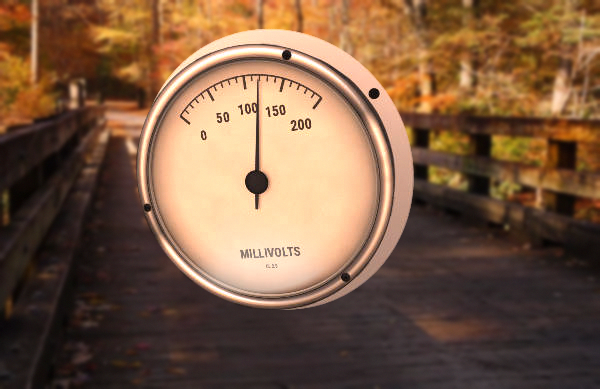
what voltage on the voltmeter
120 mV
